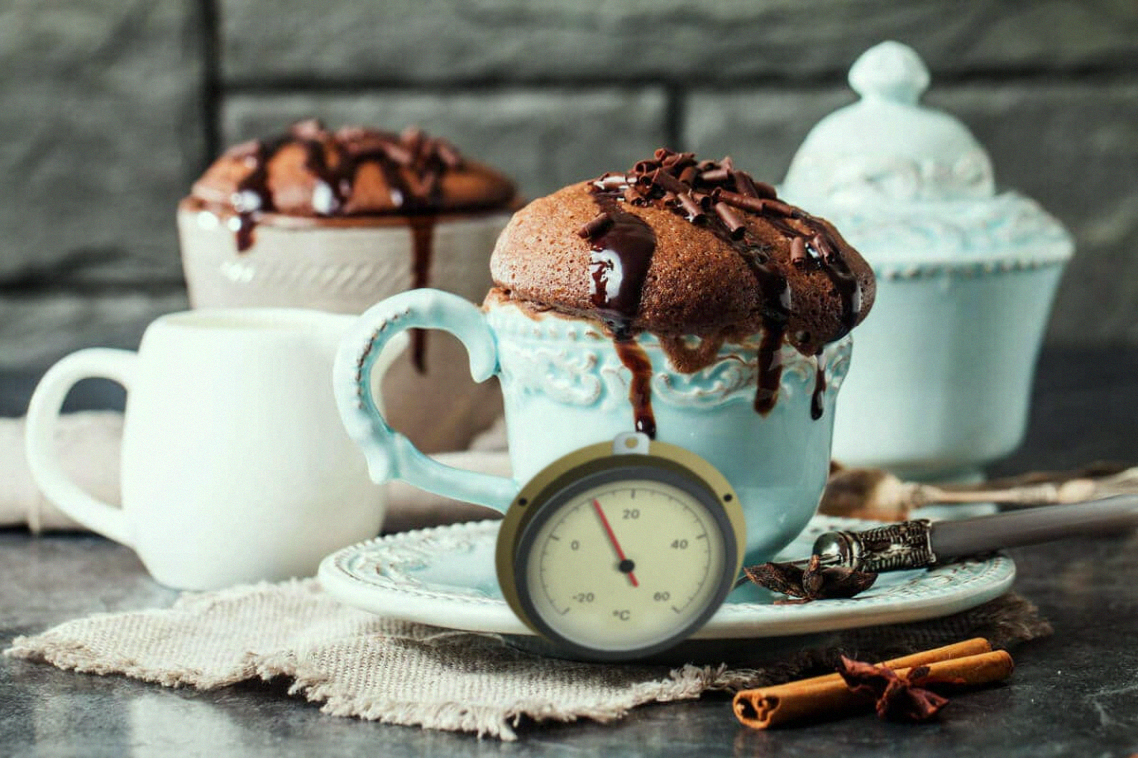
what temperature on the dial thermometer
12 °C
